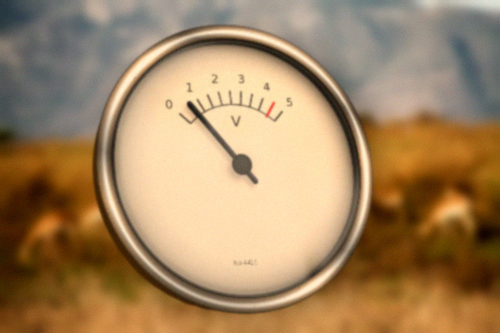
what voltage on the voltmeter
0.5 V
